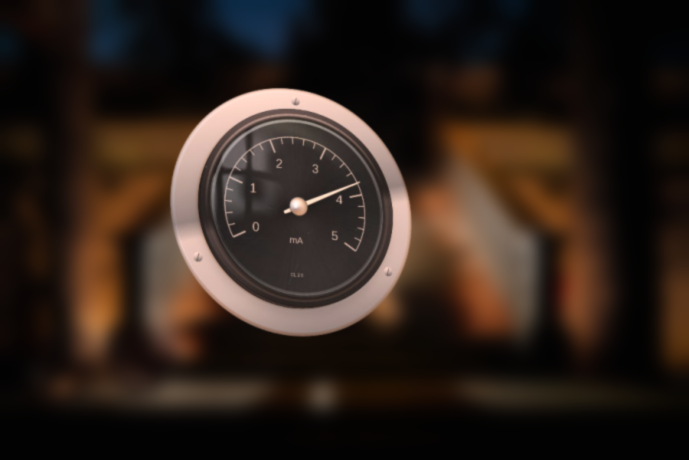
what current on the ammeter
3.8 mA
